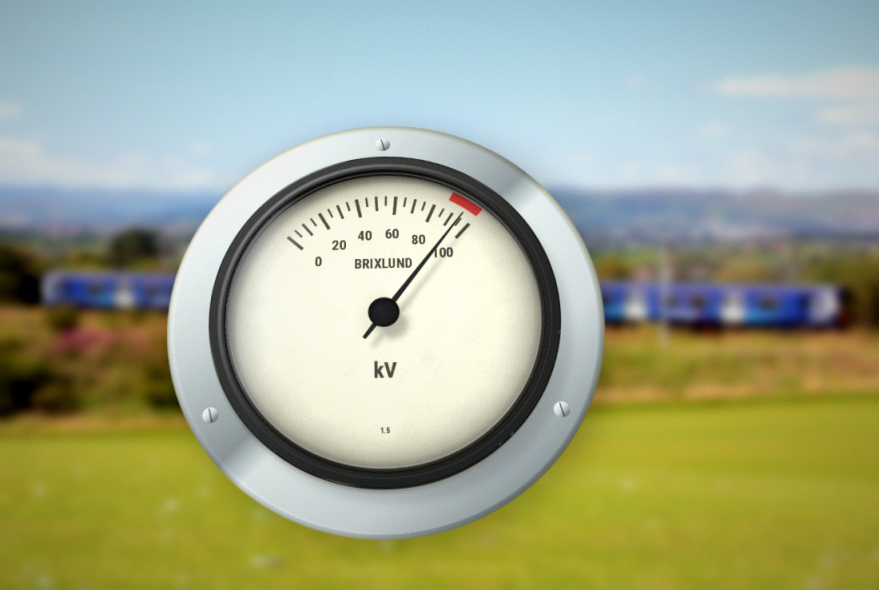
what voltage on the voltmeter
95 kV
